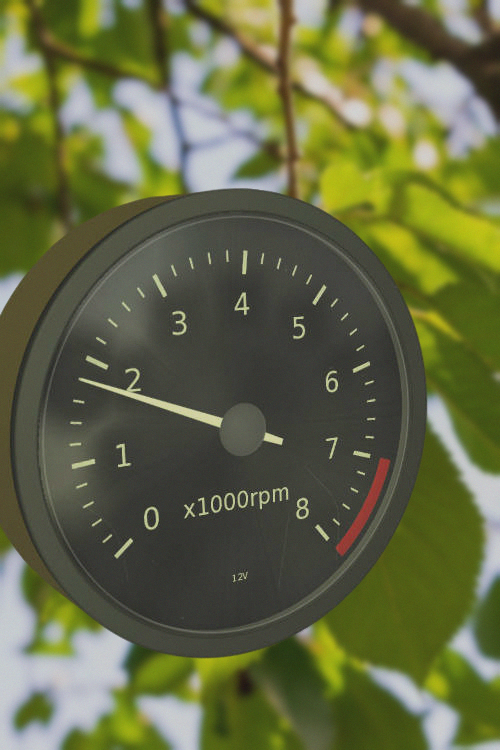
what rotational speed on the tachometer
1800 rpm
